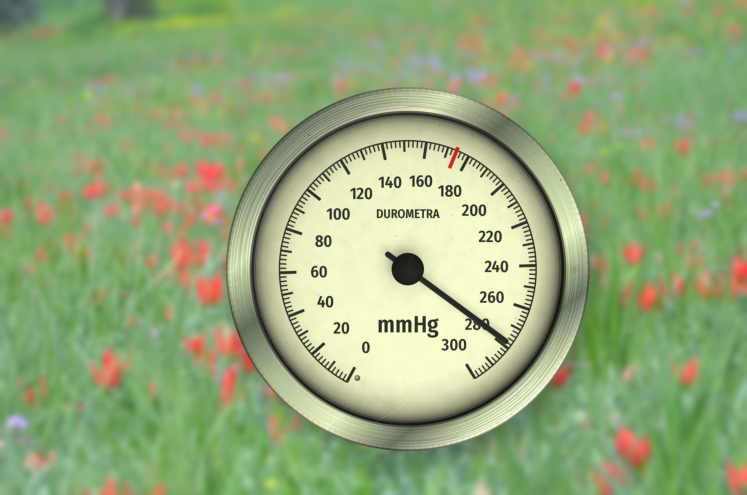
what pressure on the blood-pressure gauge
278 mmHg
